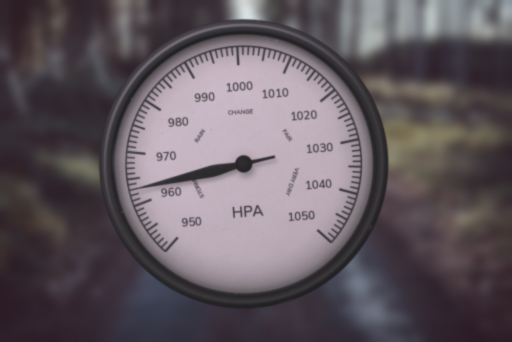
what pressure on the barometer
963 hPa
